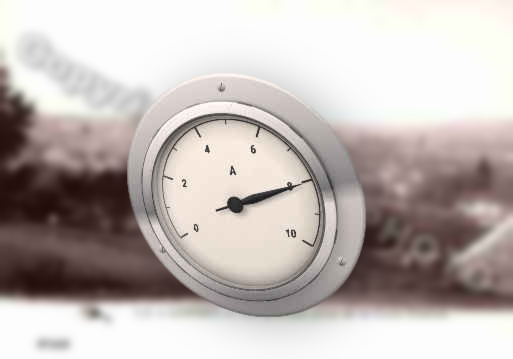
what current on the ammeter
8 A
